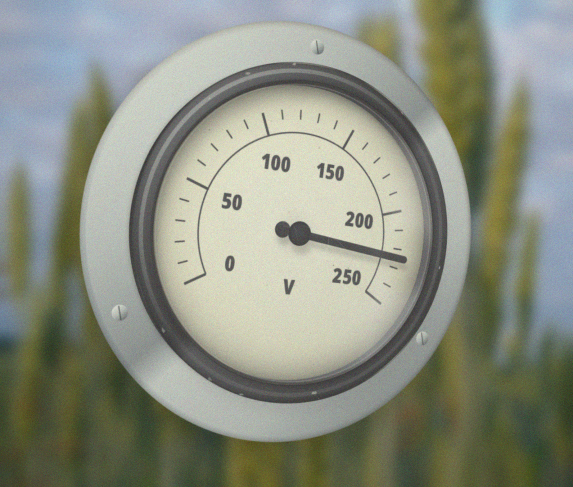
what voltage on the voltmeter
225 V
